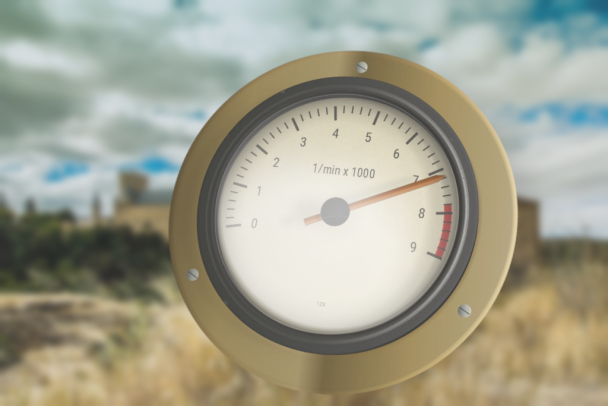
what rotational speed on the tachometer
7200 rpm
